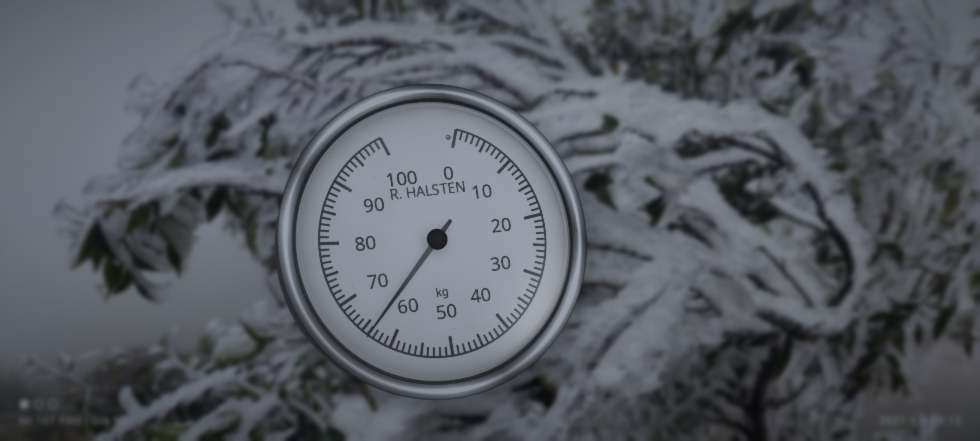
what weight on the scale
64 kg
